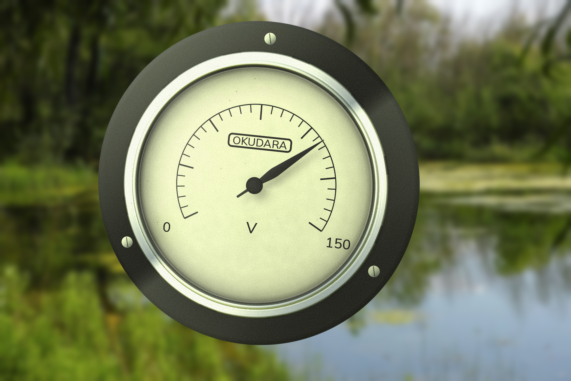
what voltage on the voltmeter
107.5 V
